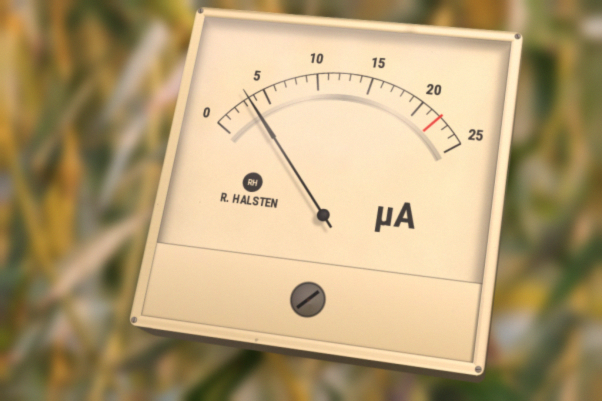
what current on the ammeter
3.5 µA
